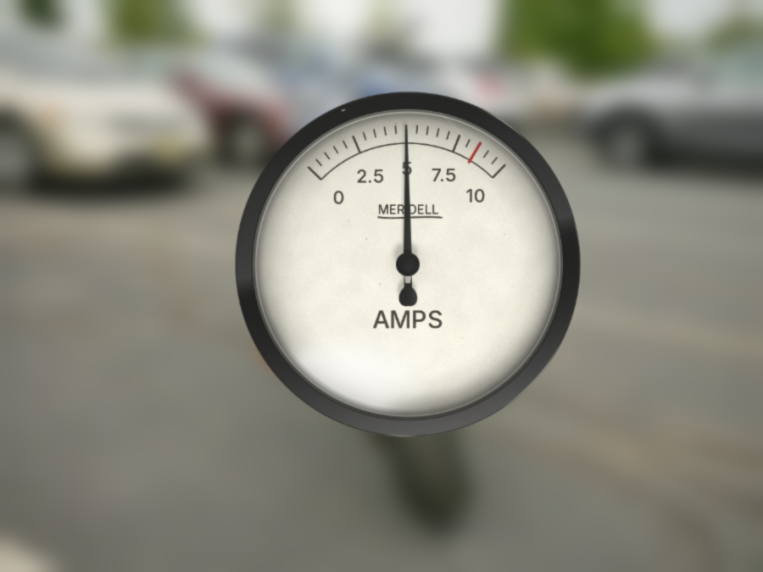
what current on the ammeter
5 A
